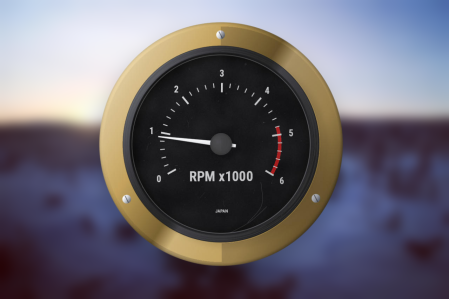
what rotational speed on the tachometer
900 rpm
